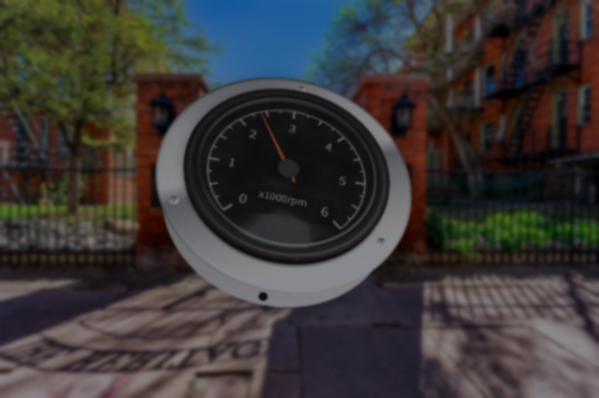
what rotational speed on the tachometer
2375 rpm
